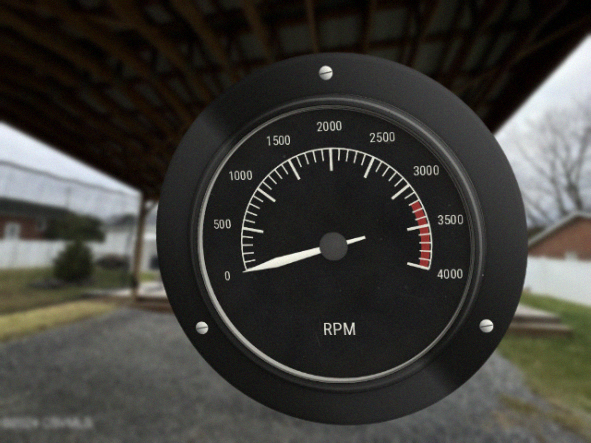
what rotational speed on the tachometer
0 rpm
